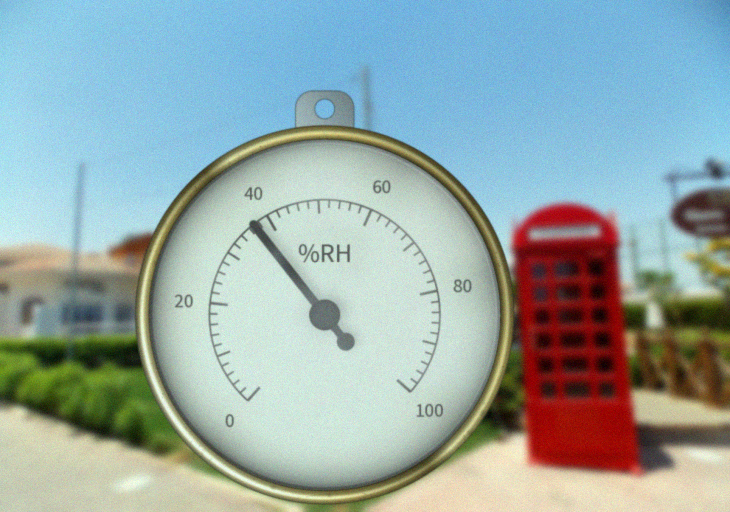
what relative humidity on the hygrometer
37 %
